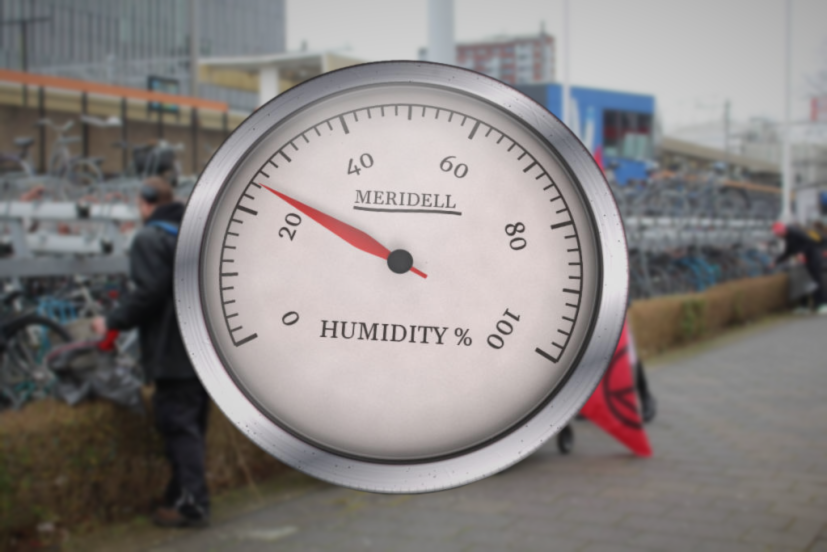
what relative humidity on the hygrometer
24 %
